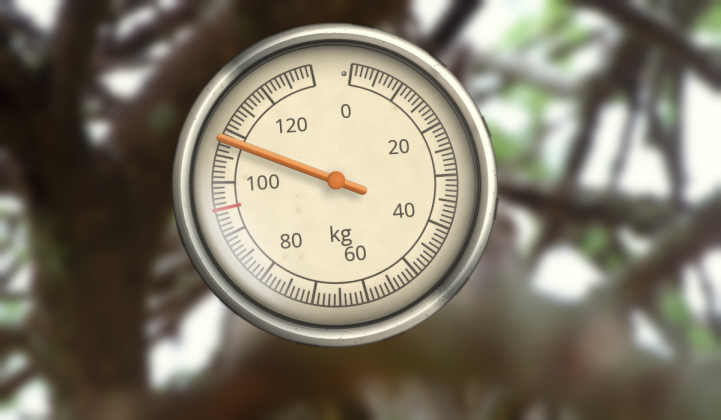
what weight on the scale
108 kg
